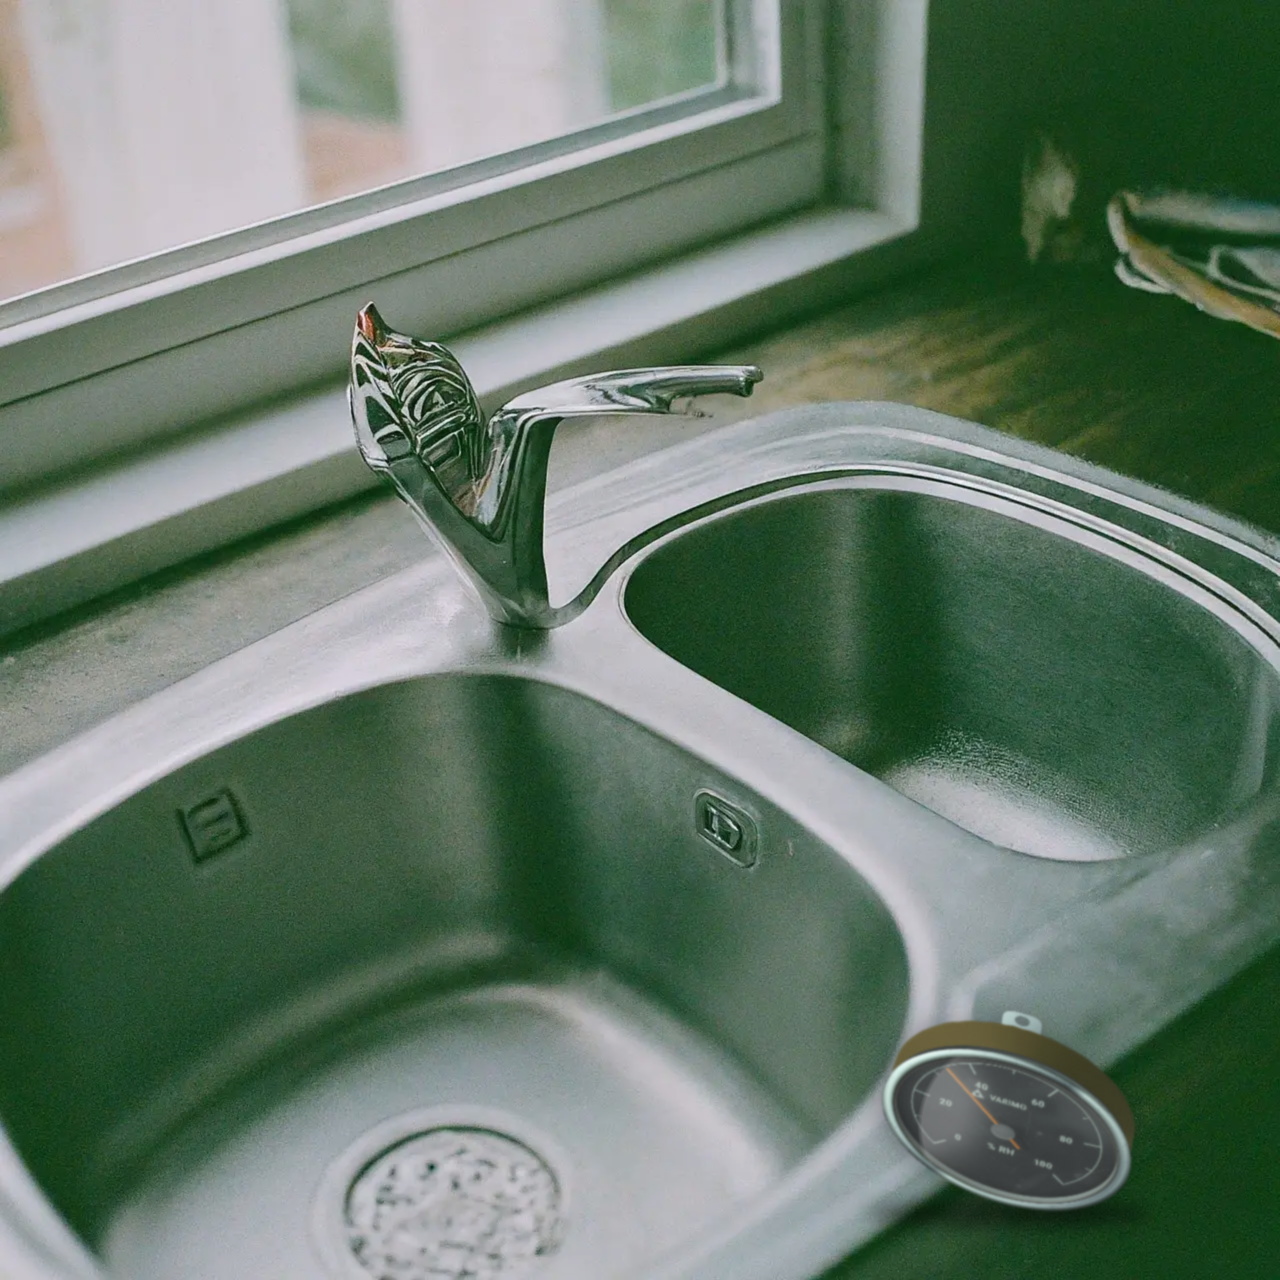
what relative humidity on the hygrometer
35 %
